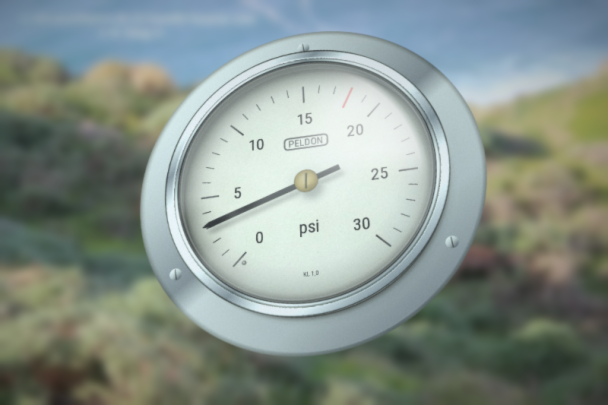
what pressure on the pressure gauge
3 psi
